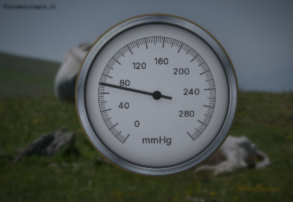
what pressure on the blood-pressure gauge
70 mmHg
